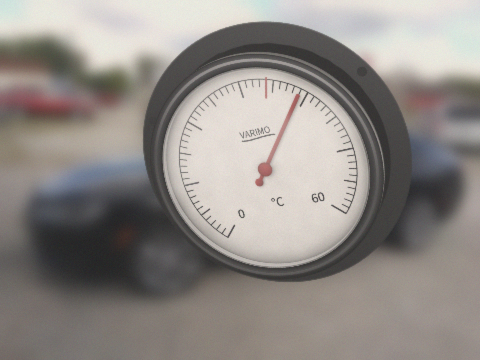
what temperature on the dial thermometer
39 °C
